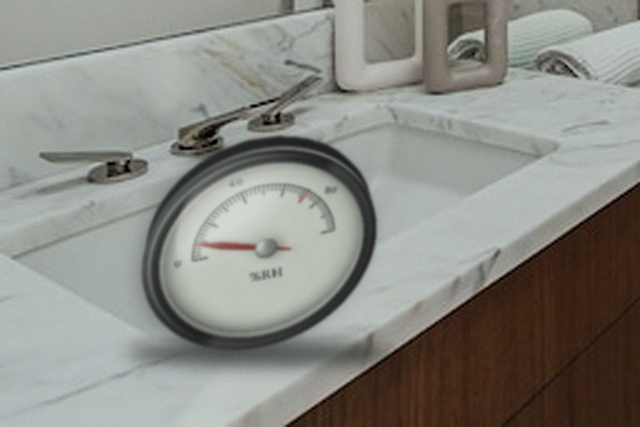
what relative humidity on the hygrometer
10 %
